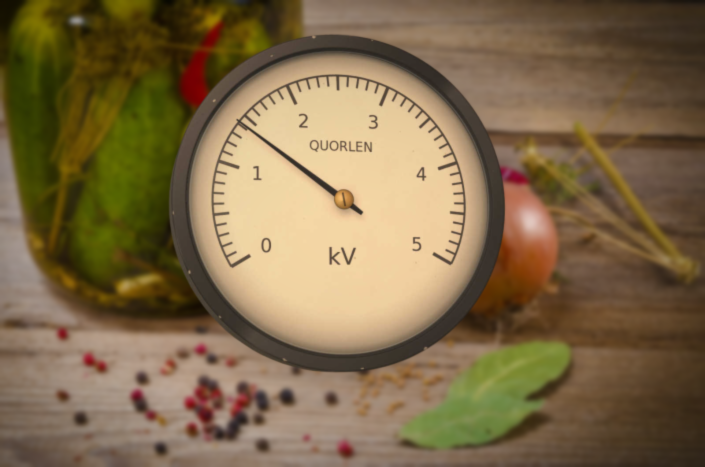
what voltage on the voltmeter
1.4 kV
